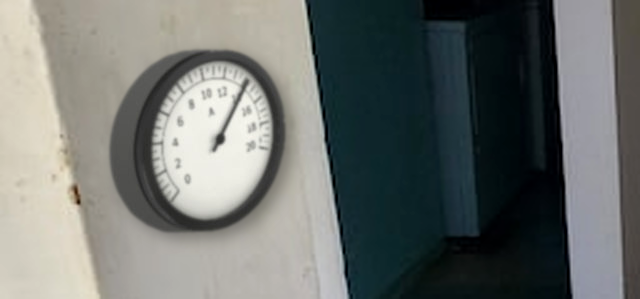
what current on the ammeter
14 A
